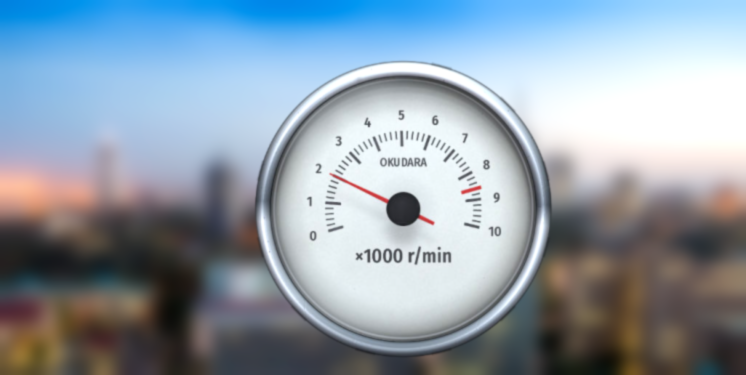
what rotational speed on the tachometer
2000 rpm
